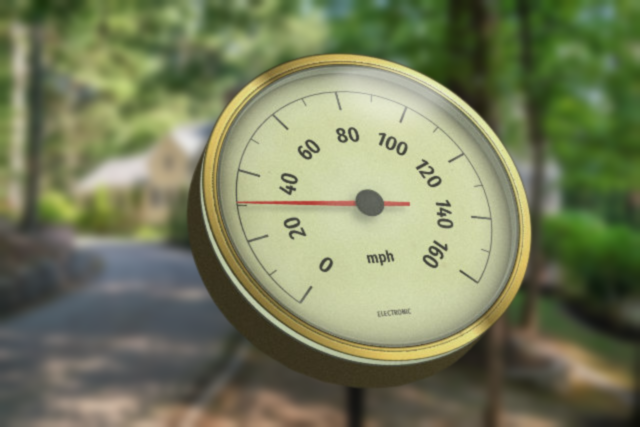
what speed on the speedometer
30 mph
